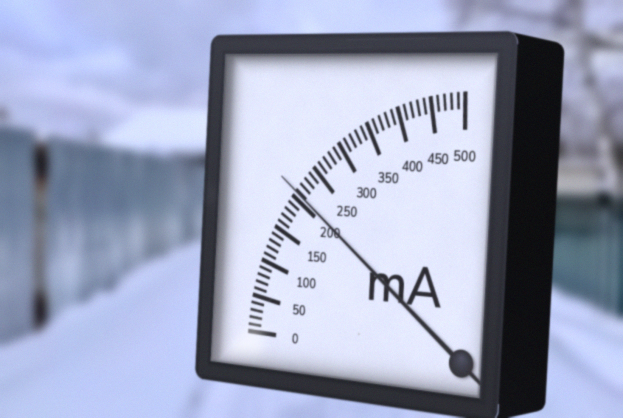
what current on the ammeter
210 mA
